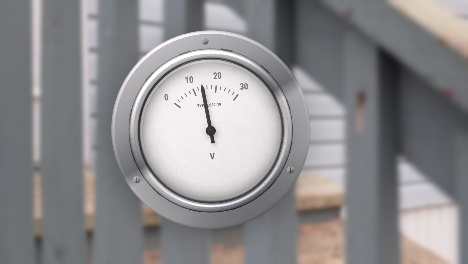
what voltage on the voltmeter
14 V
